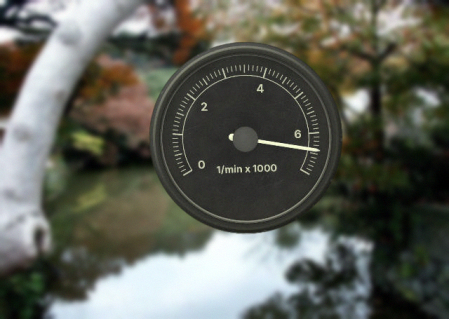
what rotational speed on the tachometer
6400 rpm
